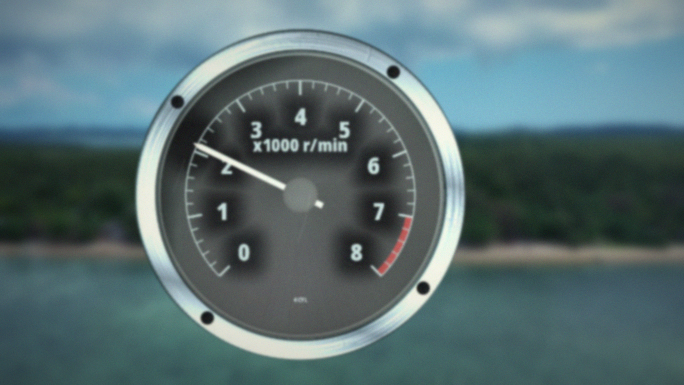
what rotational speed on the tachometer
2100 rpm
